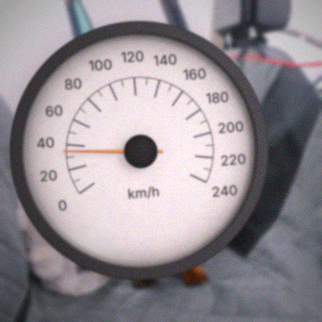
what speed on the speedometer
35 km/h
